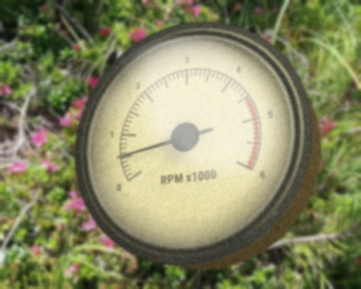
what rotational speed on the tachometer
500 rpm
